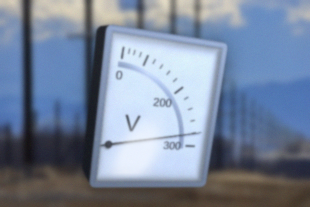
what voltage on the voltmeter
280 V
